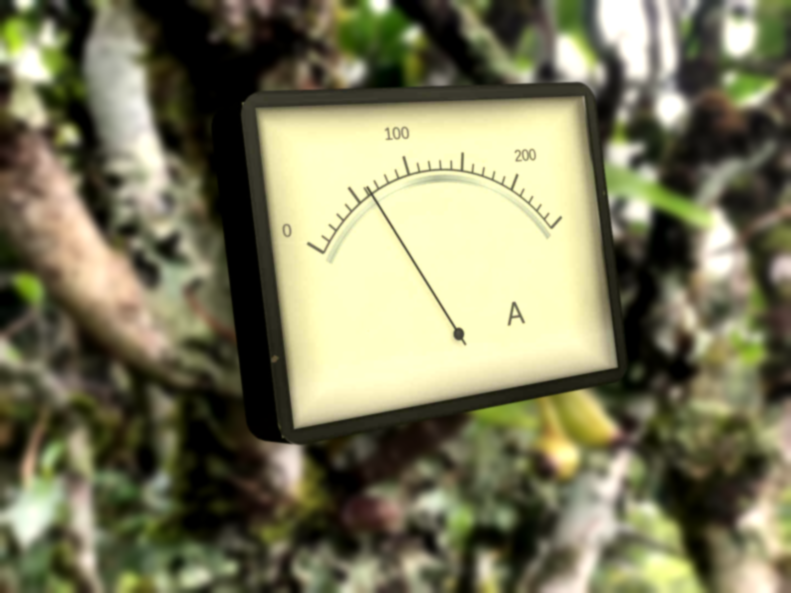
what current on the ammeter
60 A
